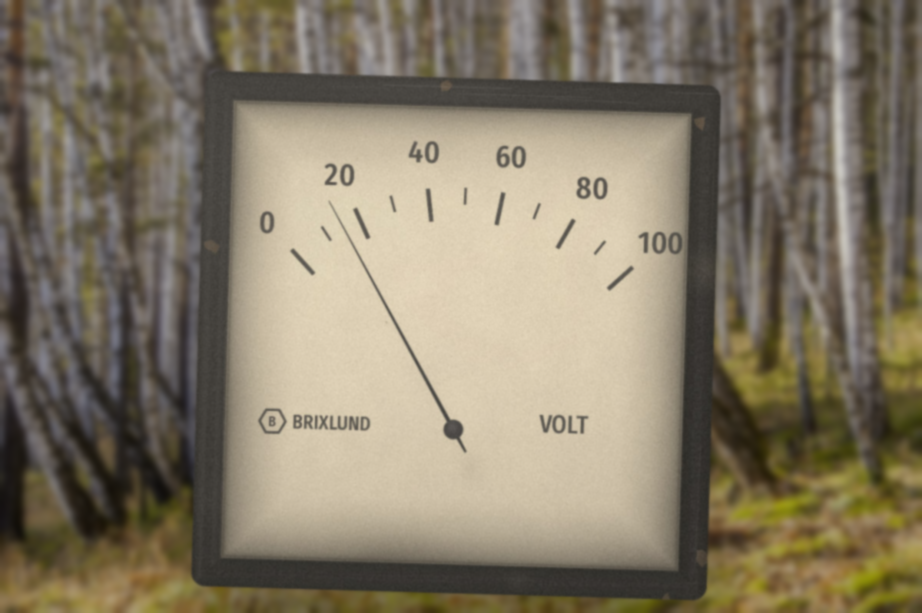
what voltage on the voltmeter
15 V
